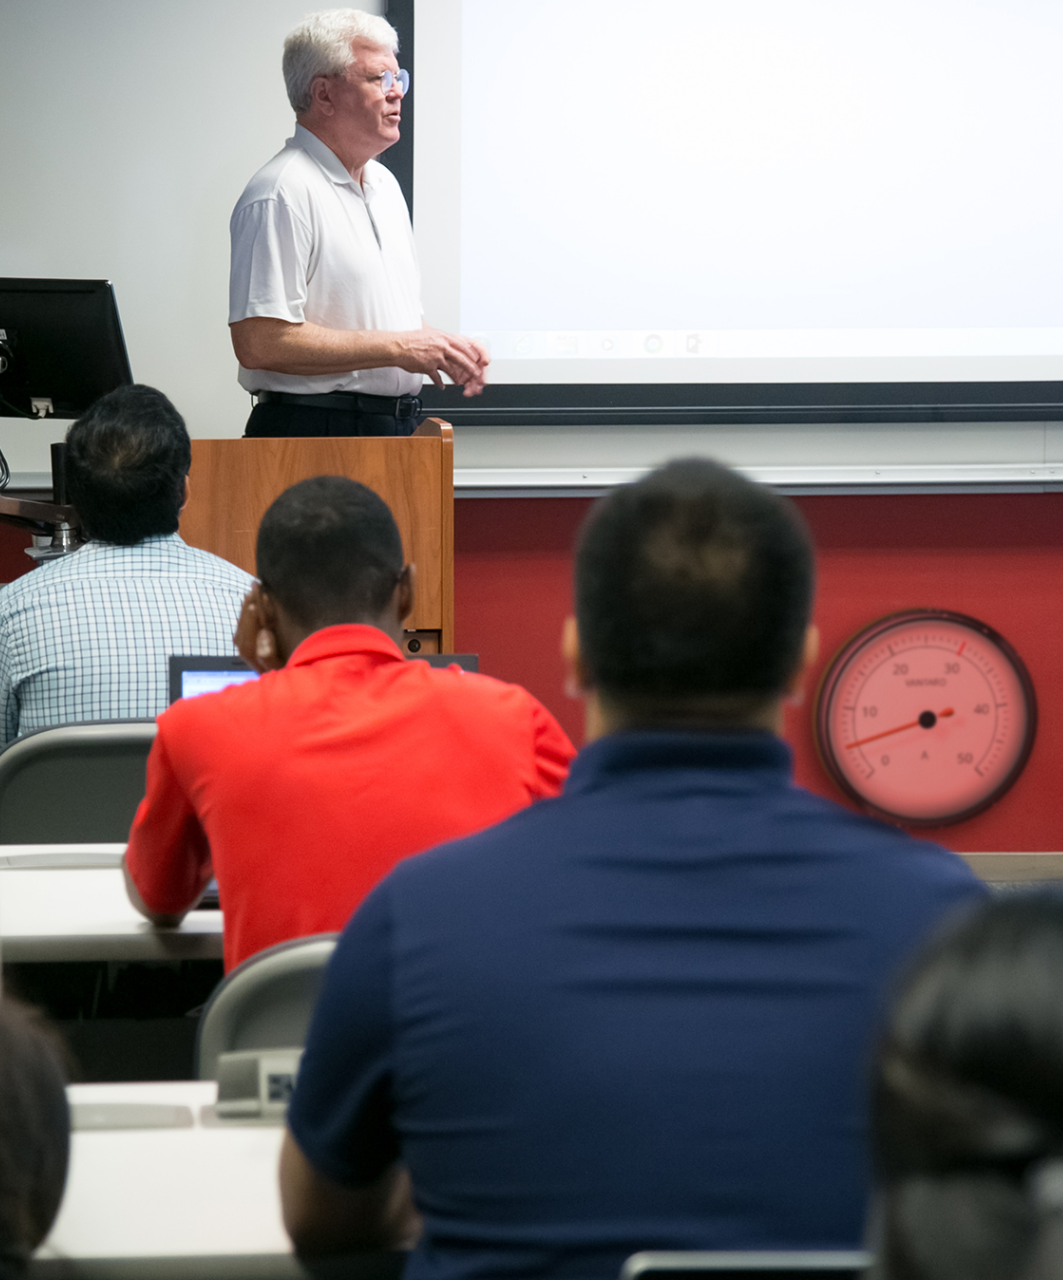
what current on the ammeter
5 A
